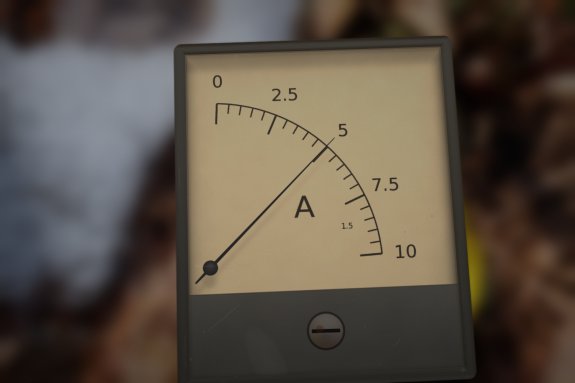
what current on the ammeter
5 A
